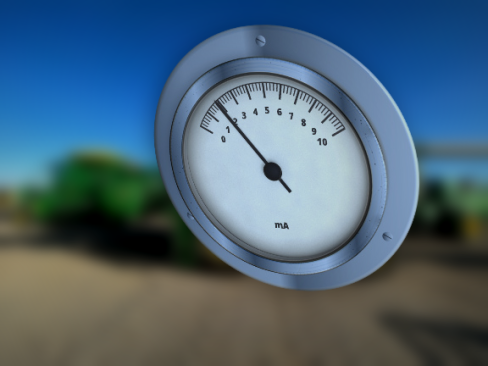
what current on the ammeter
2 mA
